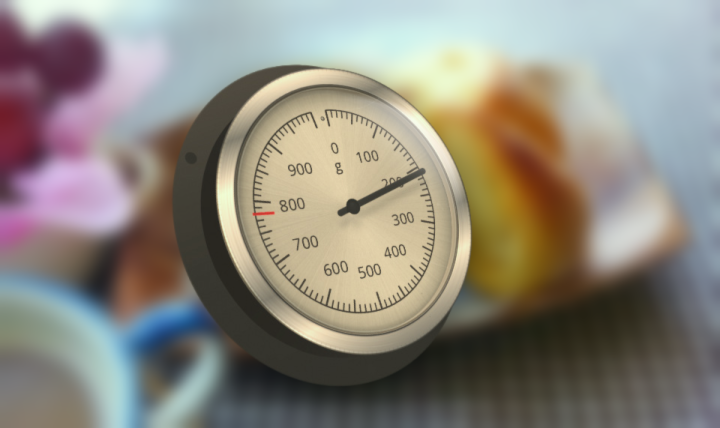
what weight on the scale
210 g
